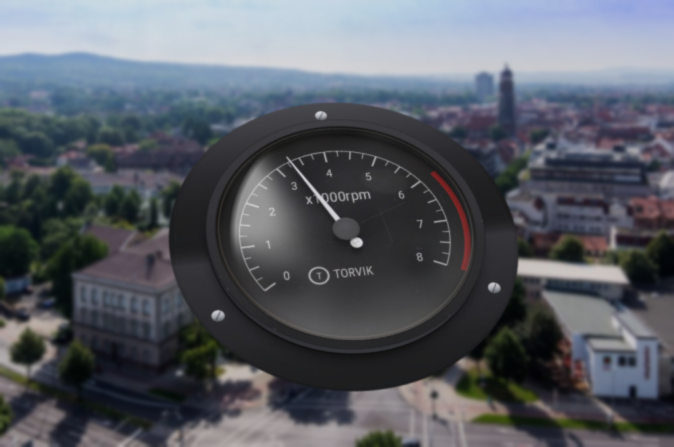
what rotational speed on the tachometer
3250 rpm
